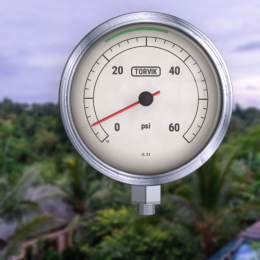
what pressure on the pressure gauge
4 psi
